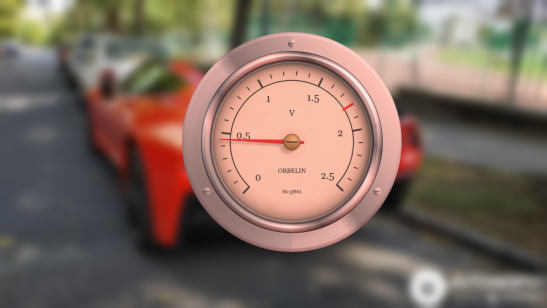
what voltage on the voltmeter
0.45 V
